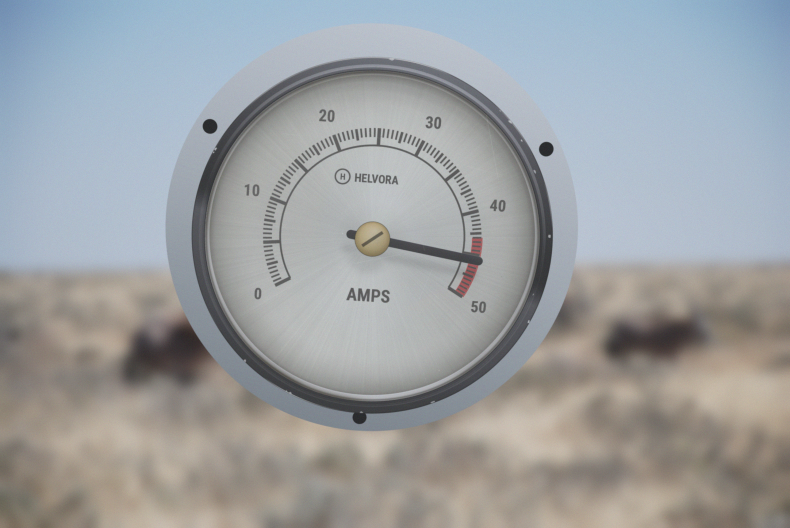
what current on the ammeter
45.5 A
